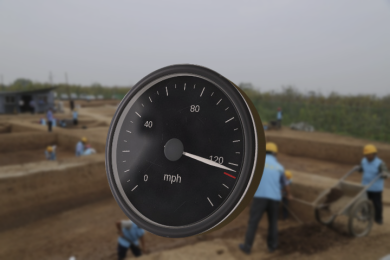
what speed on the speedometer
122.5 mph
